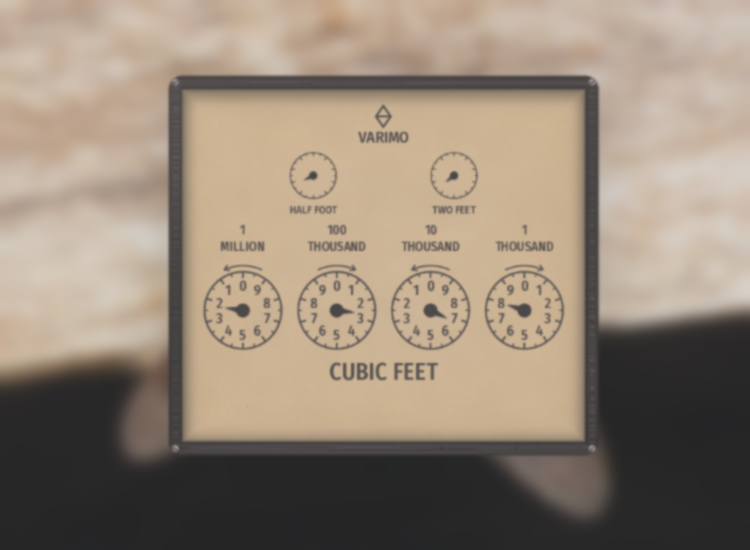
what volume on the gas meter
226800 ft³
